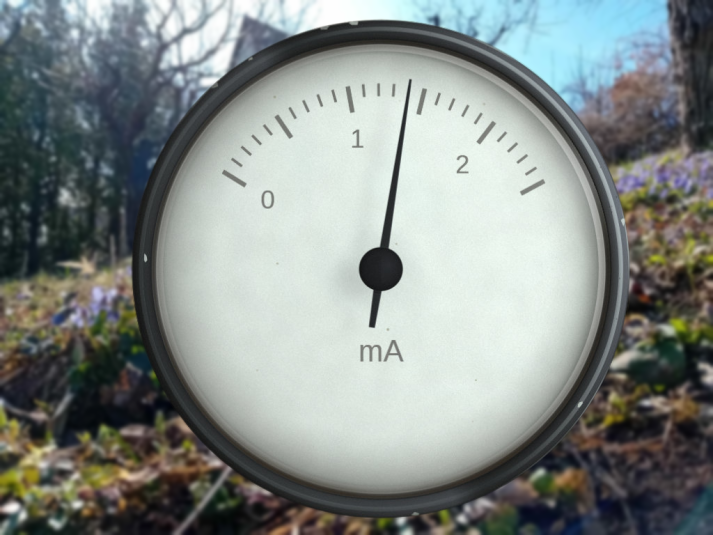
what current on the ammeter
1.4 mA
